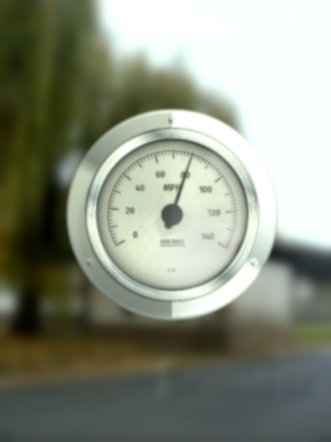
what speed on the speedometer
80 mph
